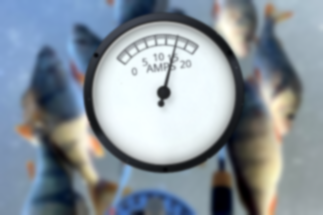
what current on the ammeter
15 A
